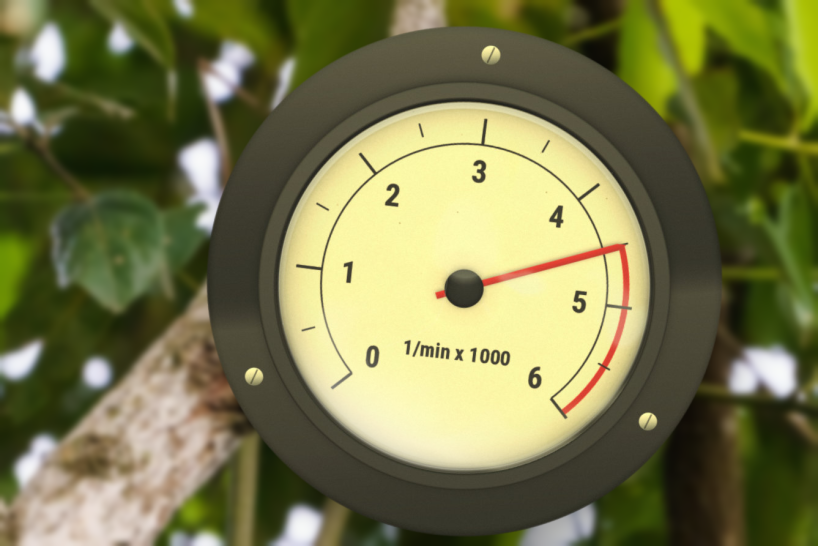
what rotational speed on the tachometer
4500 rpm
